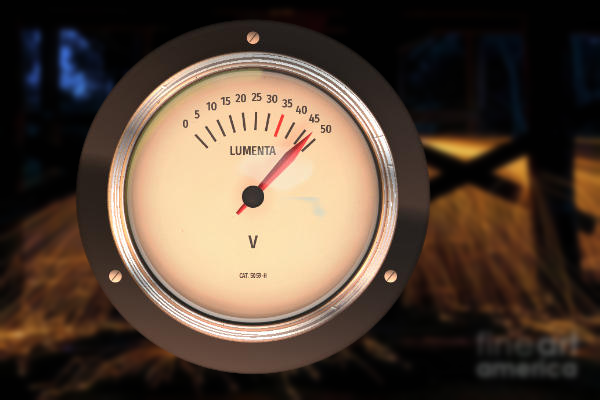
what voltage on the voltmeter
47.5 V
